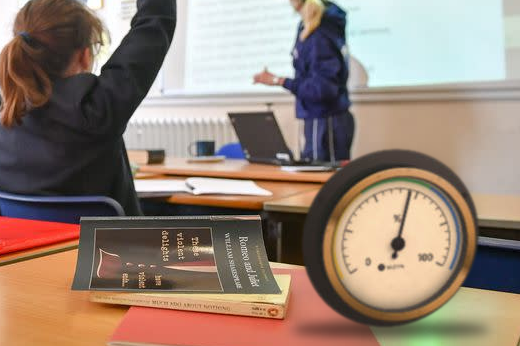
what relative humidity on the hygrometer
56 %
